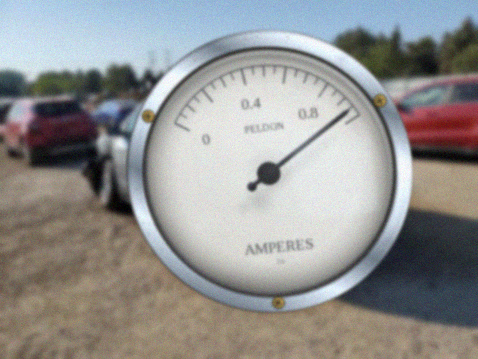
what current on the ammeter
0.95 A
